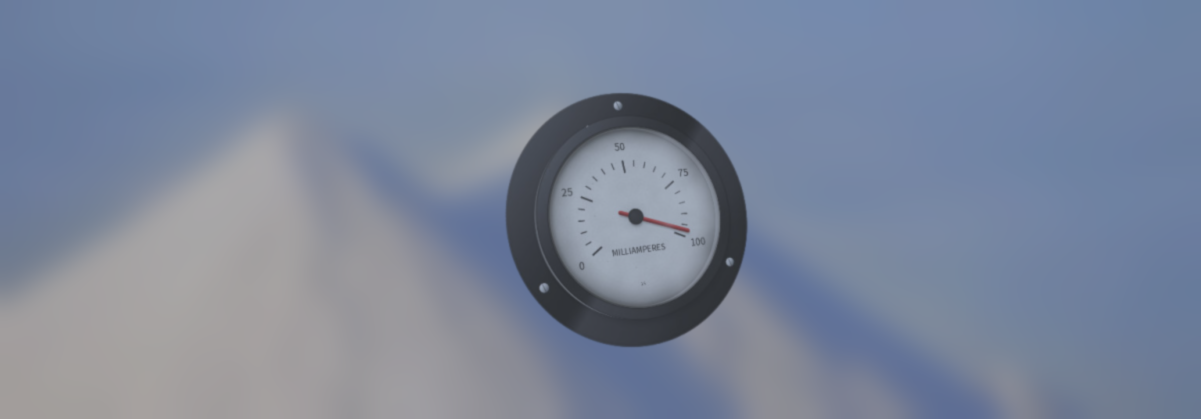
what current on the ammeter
97.5 mA
